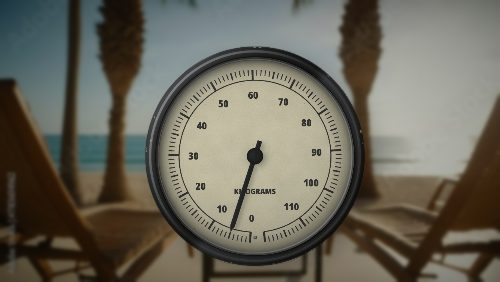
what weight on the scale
5 kg
